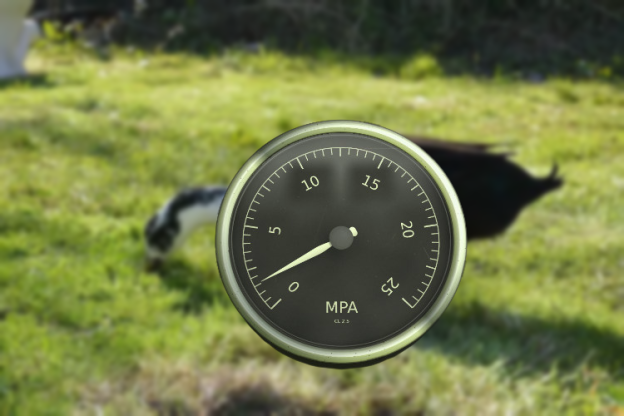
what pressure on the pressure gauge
1.5 MPa
